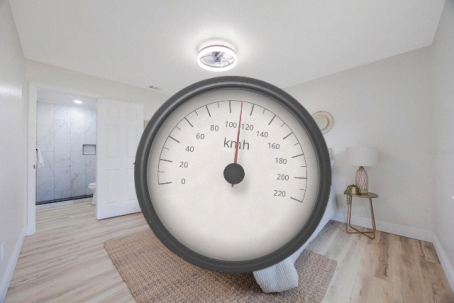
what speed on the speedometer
110 km/h
